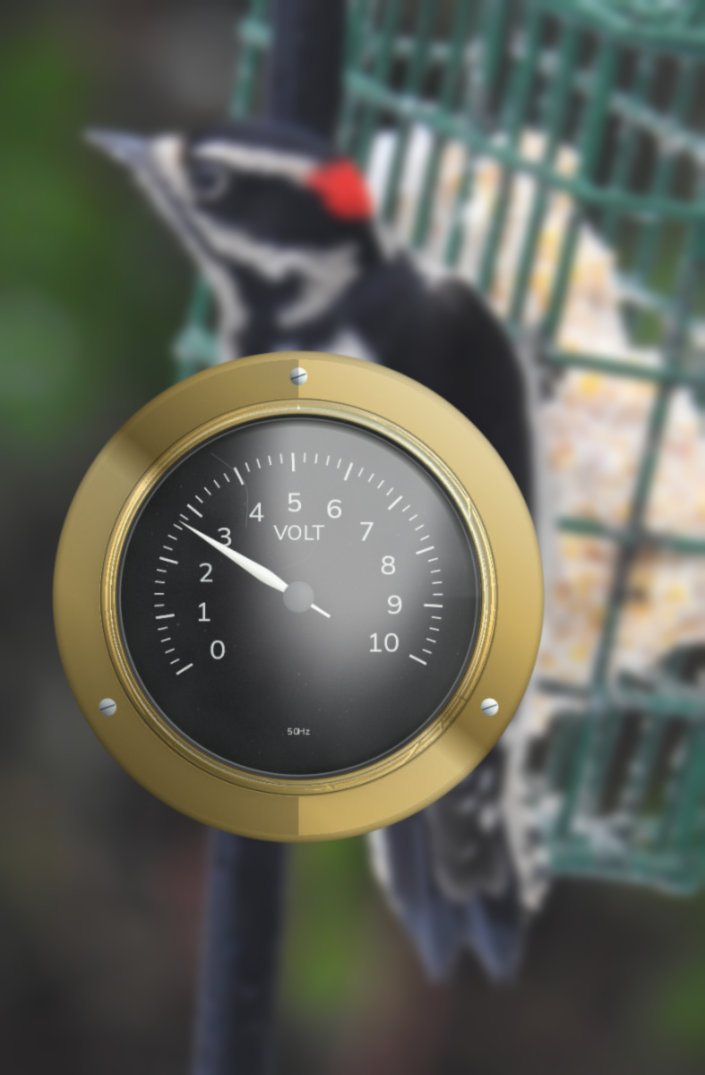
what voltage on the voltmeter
2.7 V
